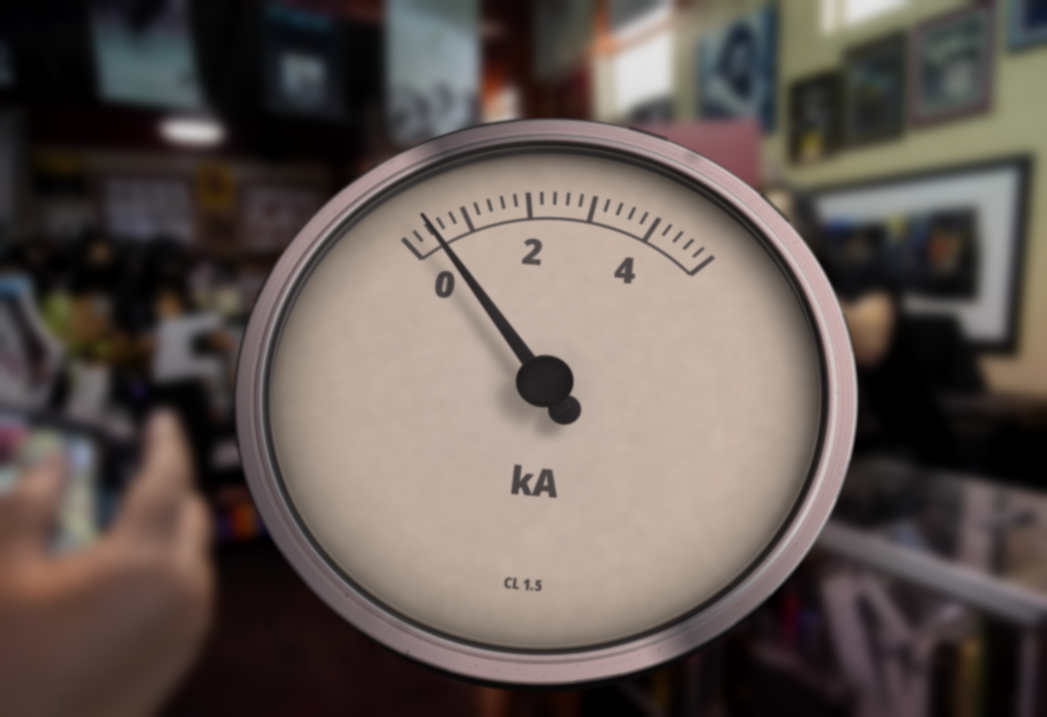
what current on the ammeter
0.4 kA
